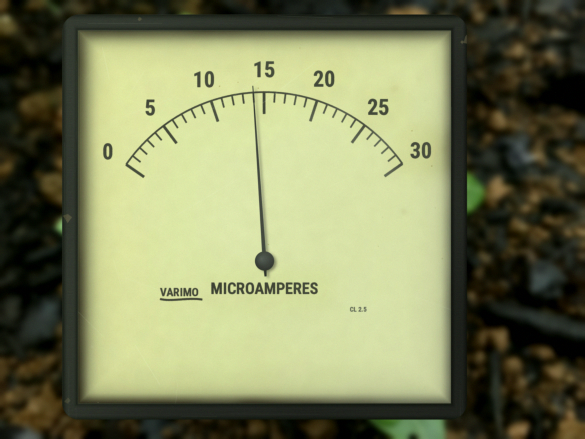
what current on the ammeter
14 µA
